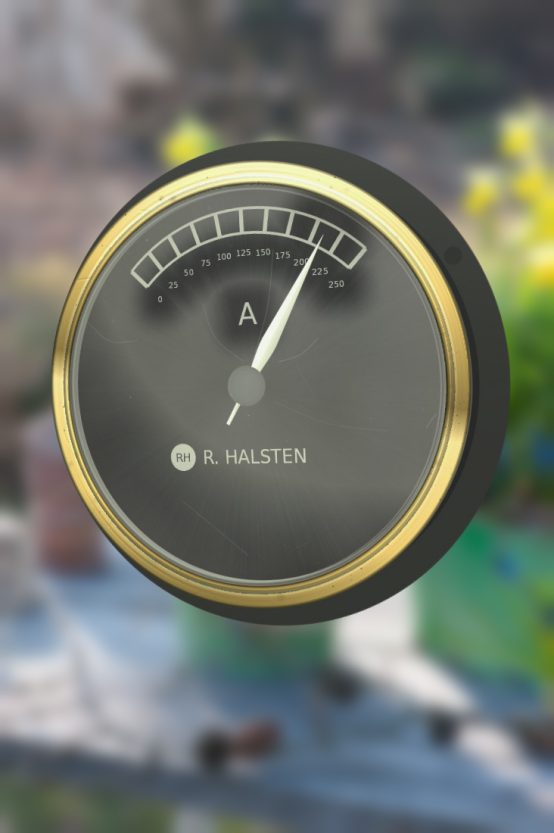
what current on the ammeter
212.5 A
